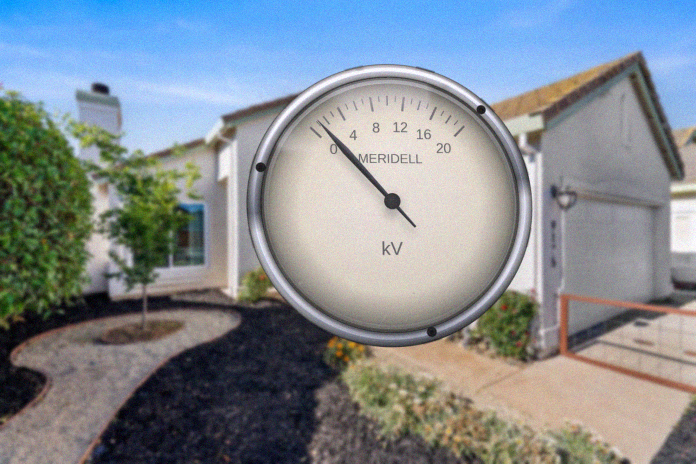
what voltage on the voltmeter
1 kV
